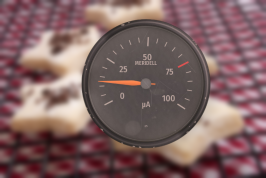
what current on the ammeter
12.5 µA
